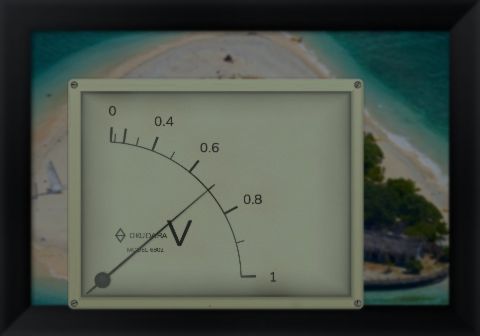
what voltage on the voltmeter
0.7 V
